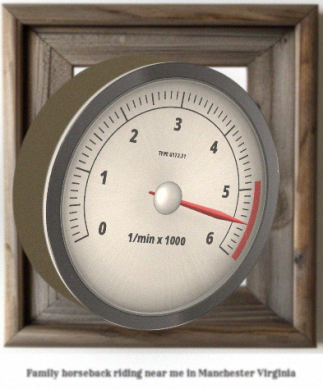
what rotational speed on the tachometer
5500 rpm
